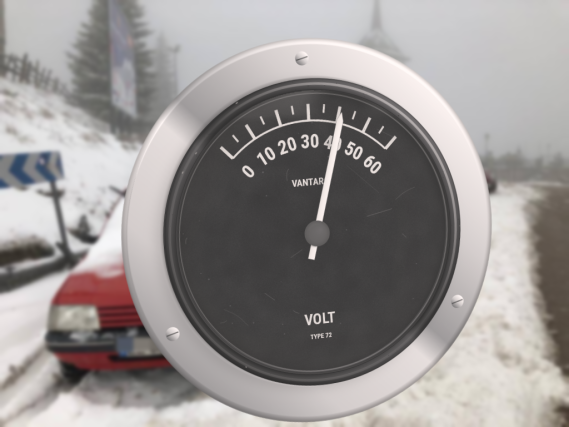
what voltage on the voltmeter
40 V
